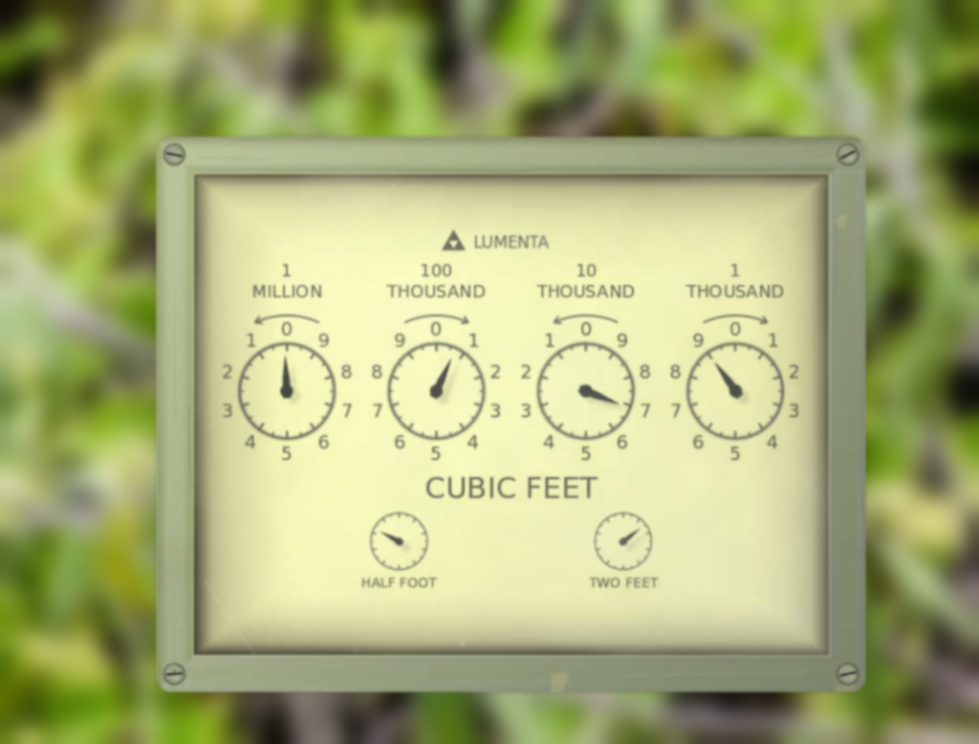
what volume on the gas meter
6900 ft³
